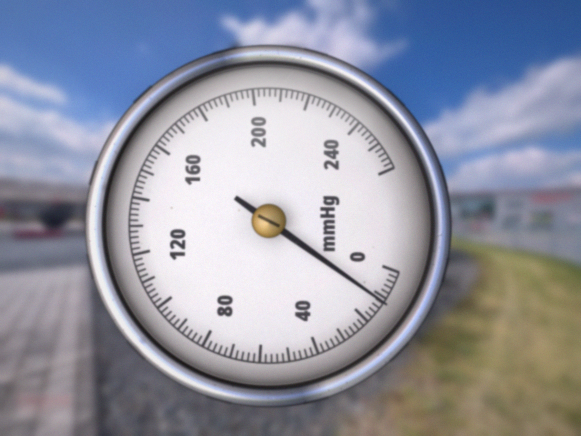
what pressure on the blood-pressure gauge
12 mmHg
